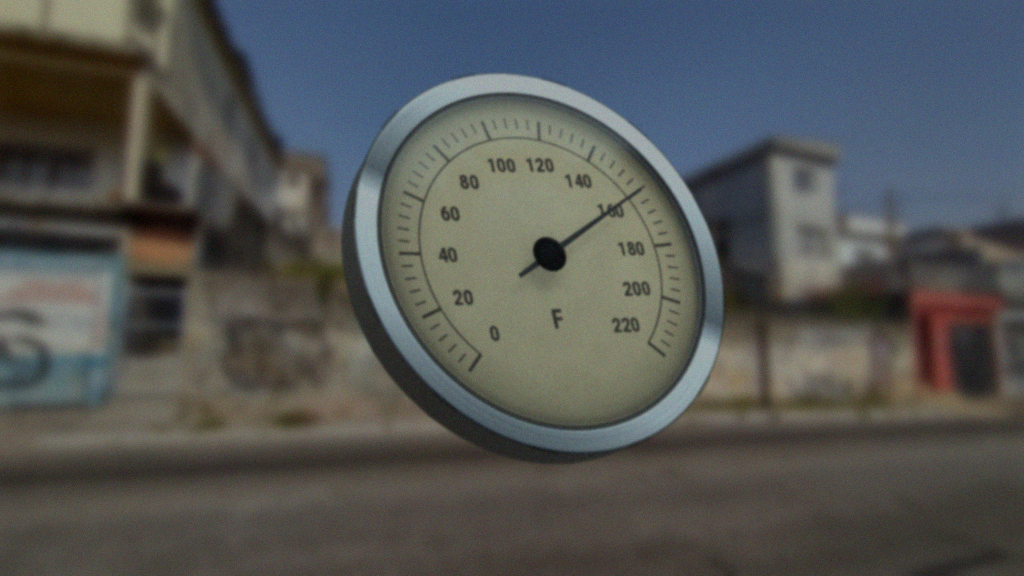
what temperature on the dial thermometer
160 °F
